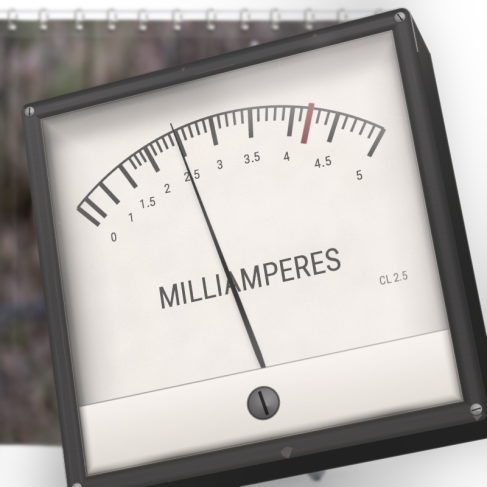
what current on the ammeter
2.5 mA
